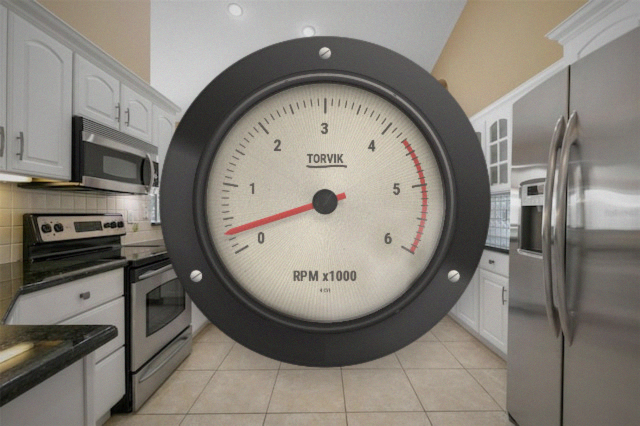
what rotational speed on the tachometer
300 rpm
